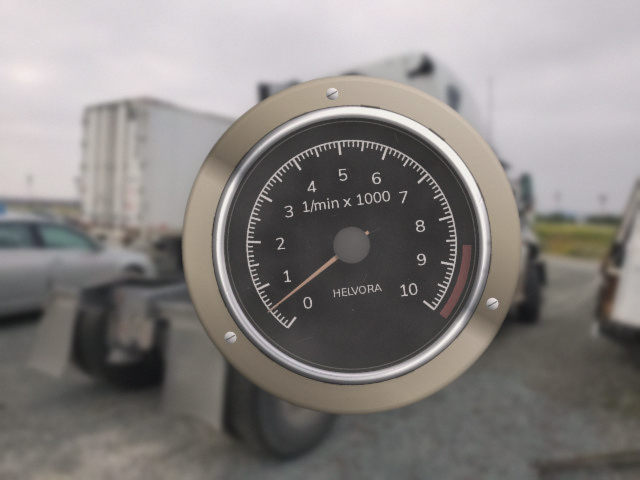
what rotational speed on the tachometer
500 rpm
